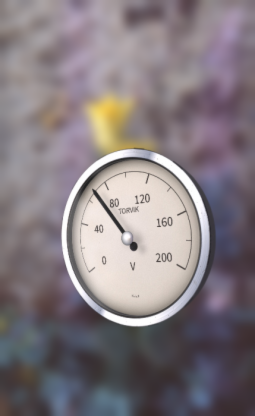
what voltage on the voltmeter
70 V
